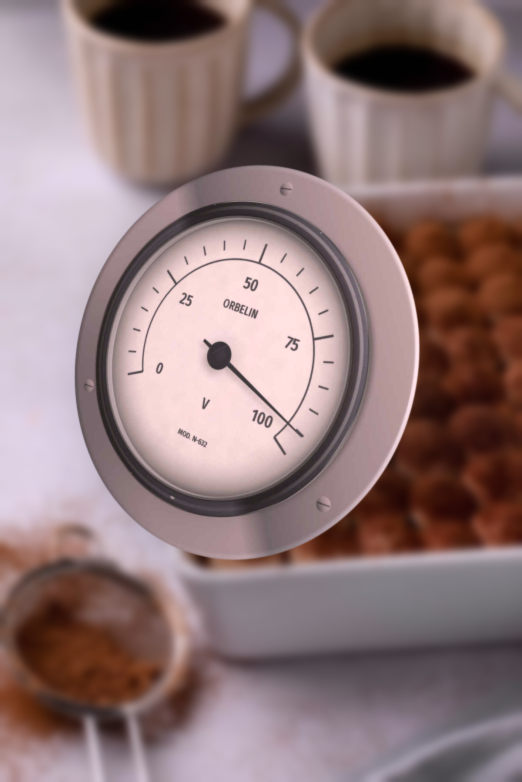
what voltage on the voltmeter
95 V
